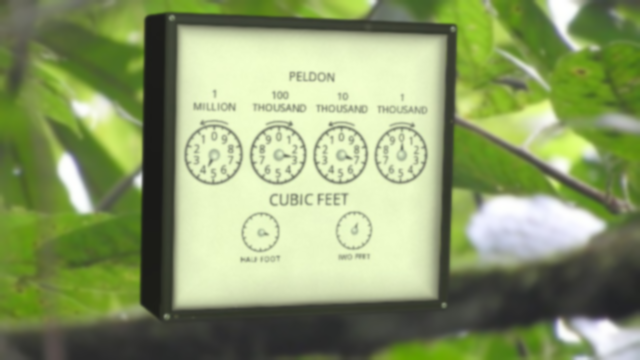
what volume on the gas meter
427000 ft³
